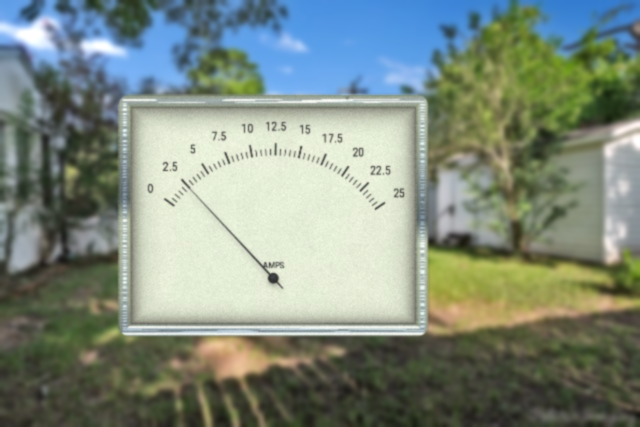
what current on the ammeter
2.5 A
